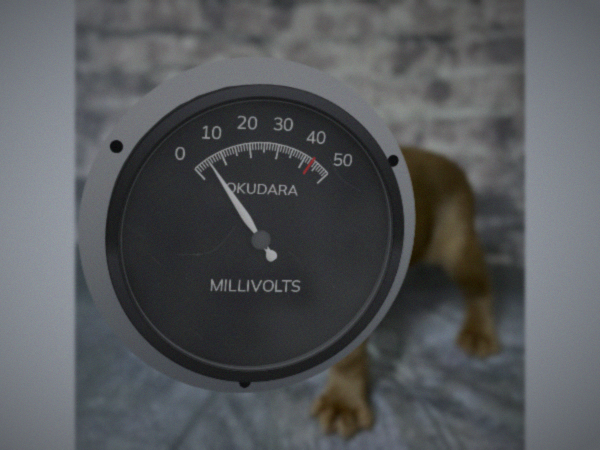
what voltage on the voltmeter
5 mV
